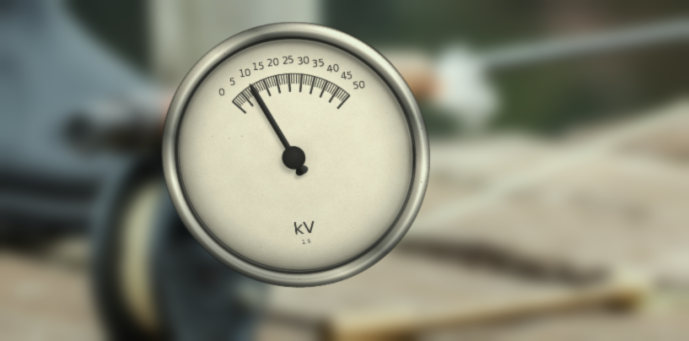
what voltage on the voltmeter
10 kV
